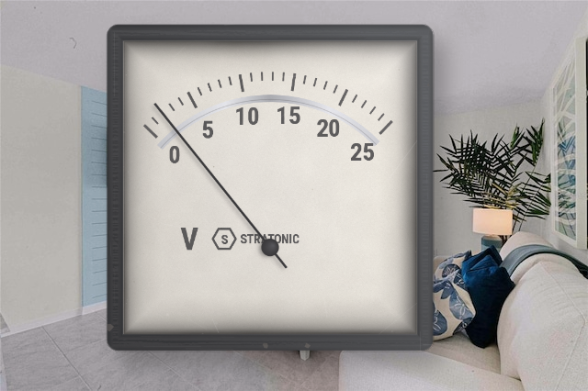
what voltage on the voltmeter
2 V
